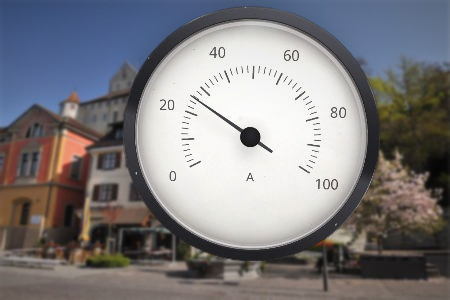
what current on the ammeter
26 A
